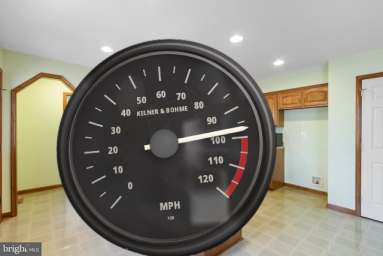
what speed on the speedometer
97.5 mph
